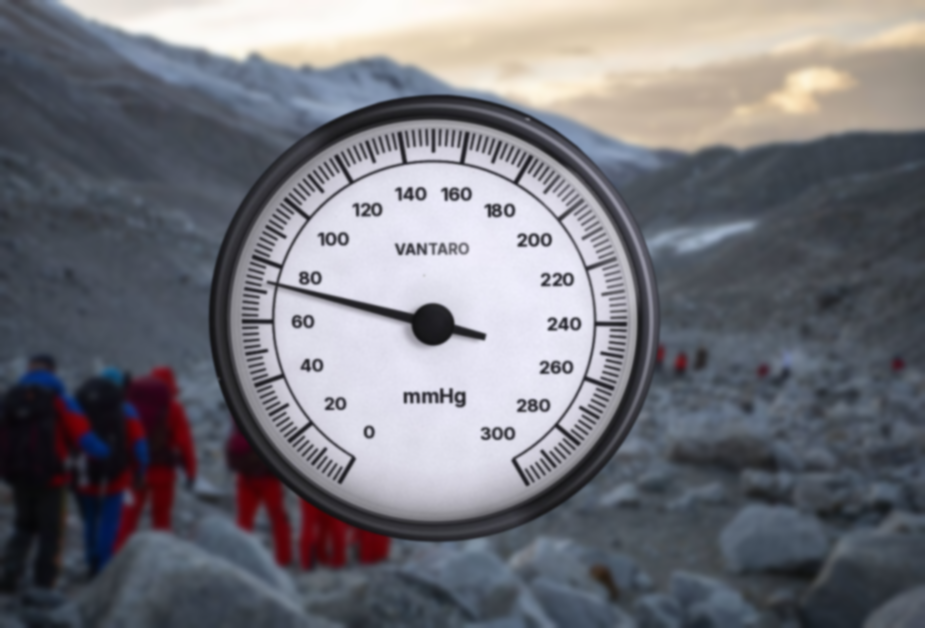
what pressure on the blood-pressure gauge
74 mmHg
